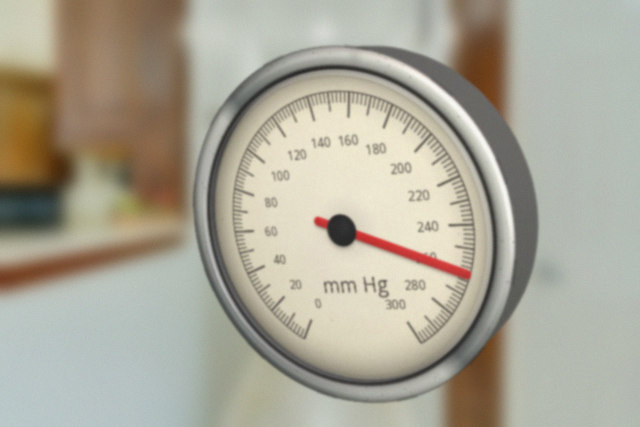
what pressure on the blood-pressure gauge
260 mmHg
